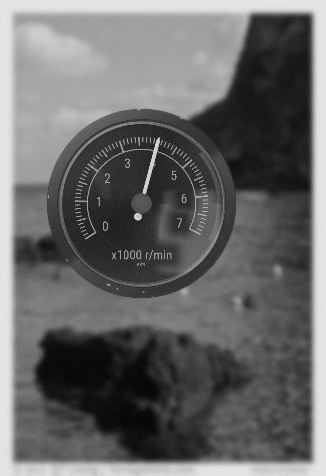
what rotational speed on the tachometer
4000 rpm
